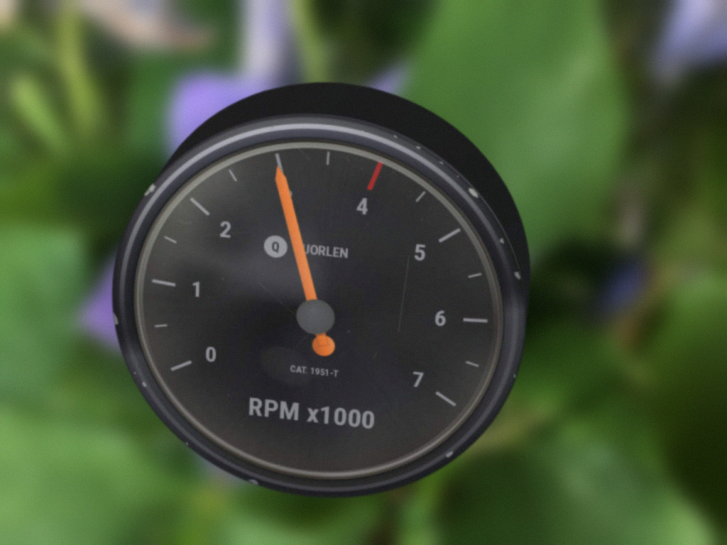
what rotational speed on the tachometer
3000 rpm
